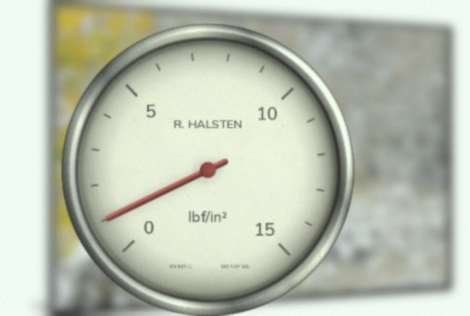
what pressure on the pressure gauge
1 psi
